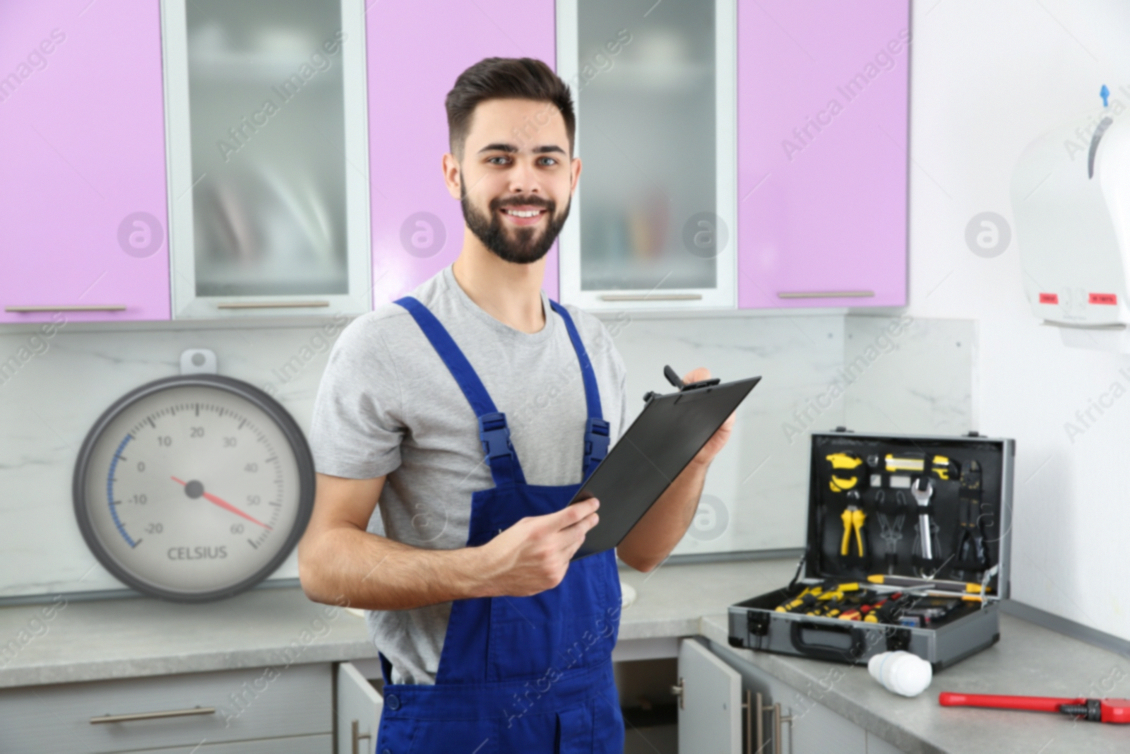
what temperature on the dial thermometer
55 °C
